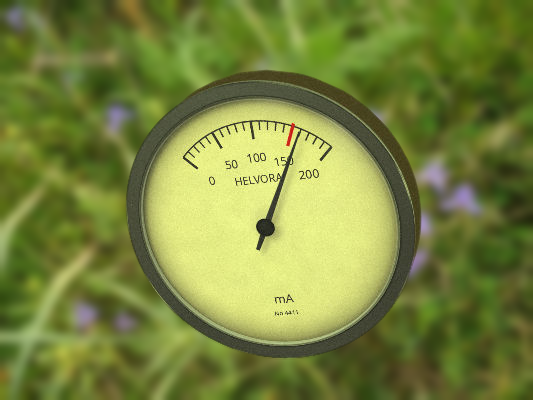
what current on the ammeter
160 mA
